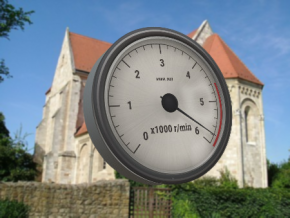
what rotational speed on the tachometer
5800 rpm
